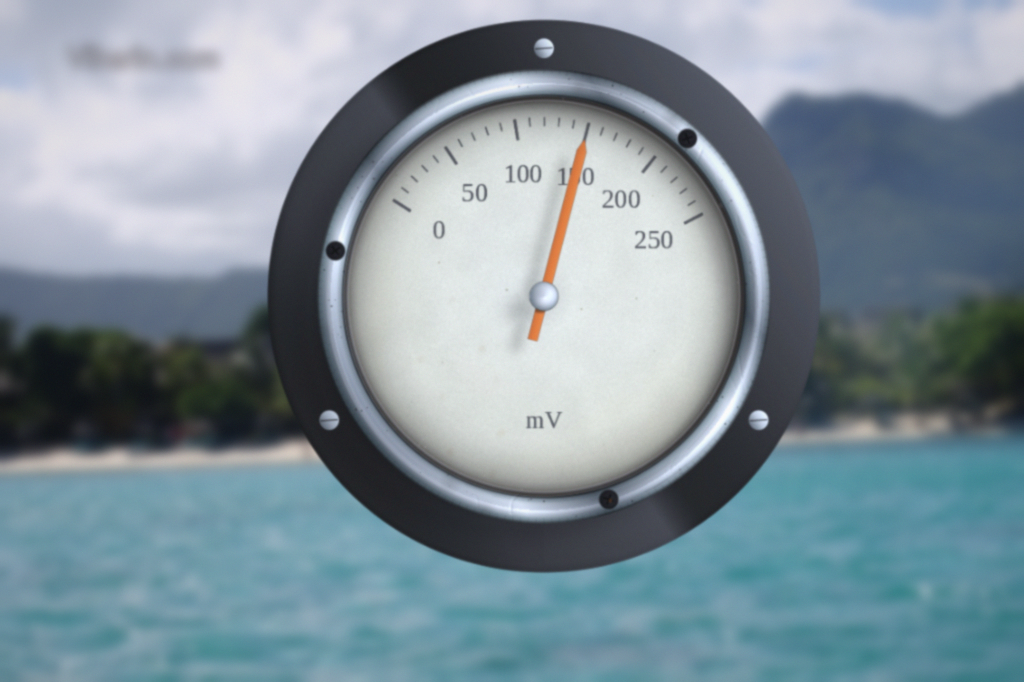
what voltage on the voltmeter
150 mV
